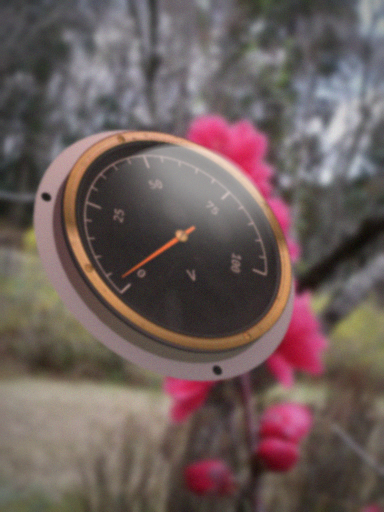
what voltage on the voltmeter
2.5 V
